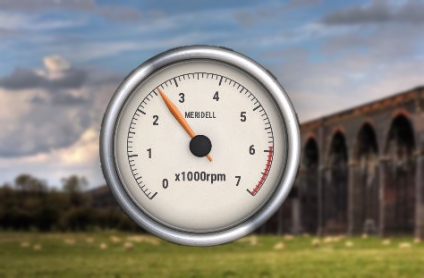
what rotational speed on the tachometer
2600 rpm
